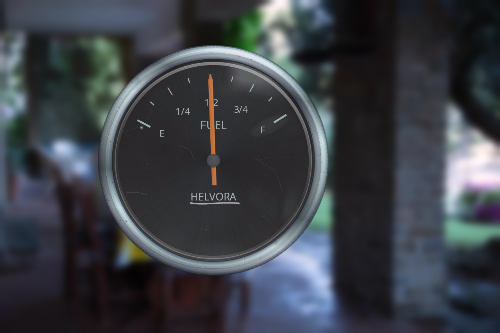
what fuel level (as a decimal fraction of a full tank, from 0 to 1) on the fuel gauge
0.5
